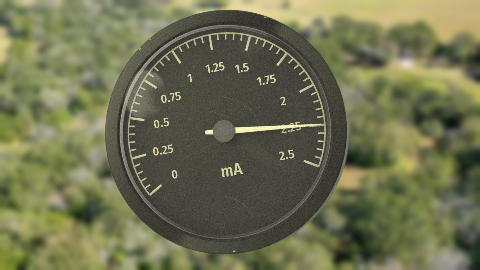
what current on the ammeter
2.25 mA
